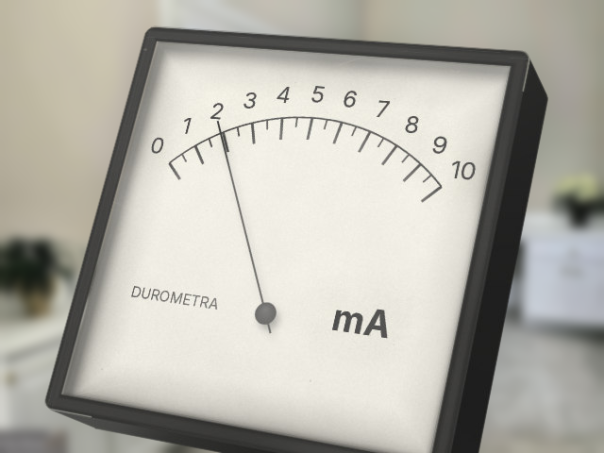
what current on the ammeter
2 mA
